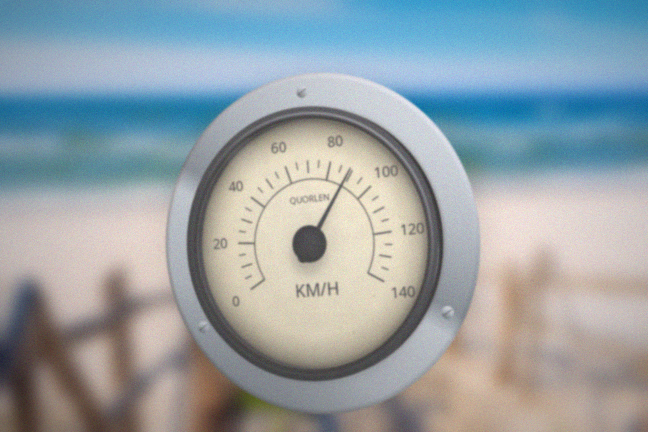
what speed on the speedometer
90 km/h
